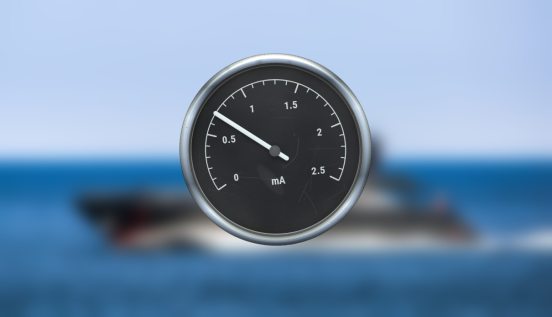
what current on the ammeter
0.7 mA
